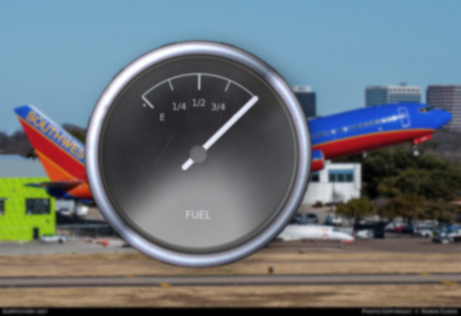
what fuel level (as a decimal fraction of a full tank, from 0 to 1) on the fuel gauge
1
